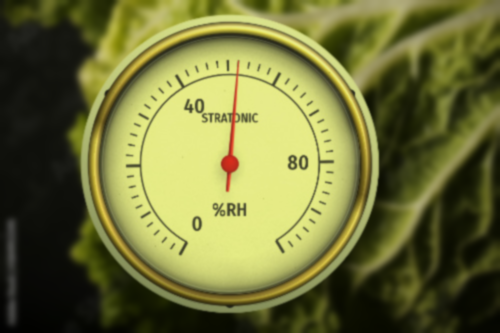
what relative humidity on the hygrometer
52 %
